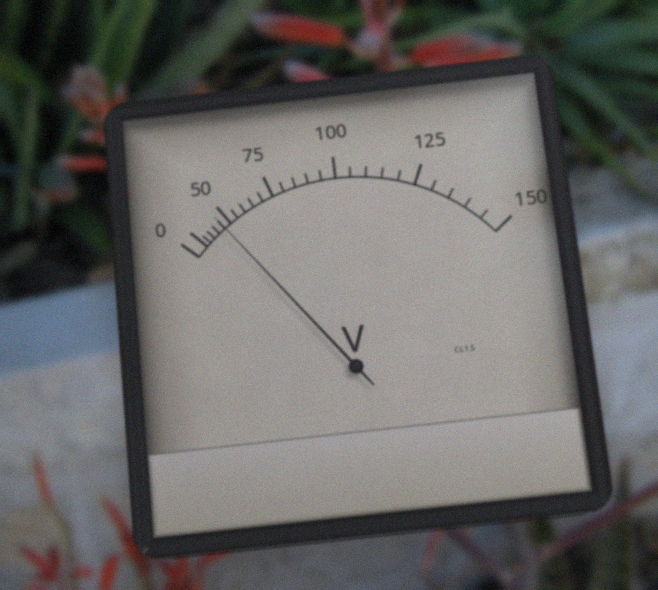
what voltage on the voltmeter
45 V
